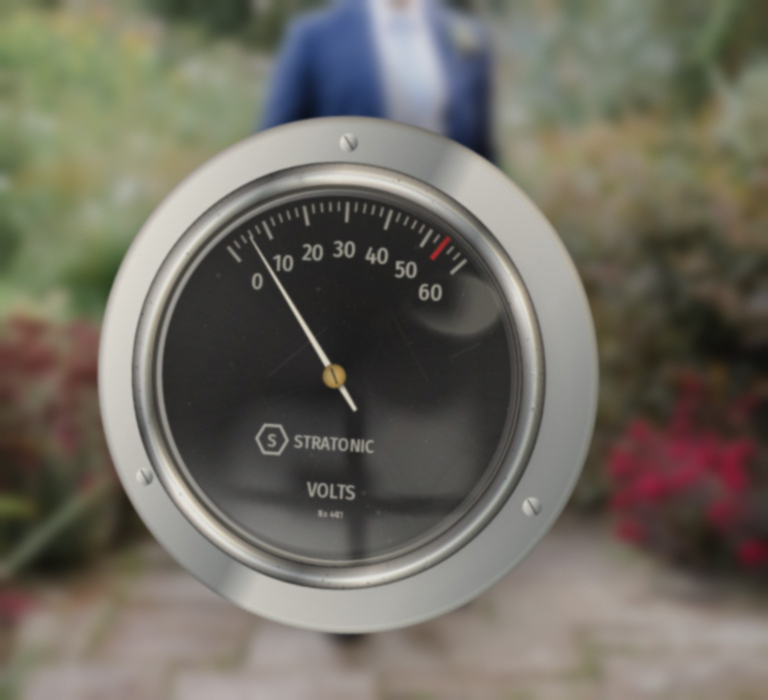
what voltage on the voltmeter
6 V
